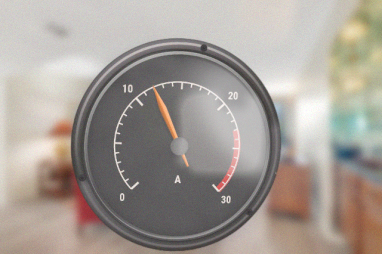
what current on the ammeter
12 A
